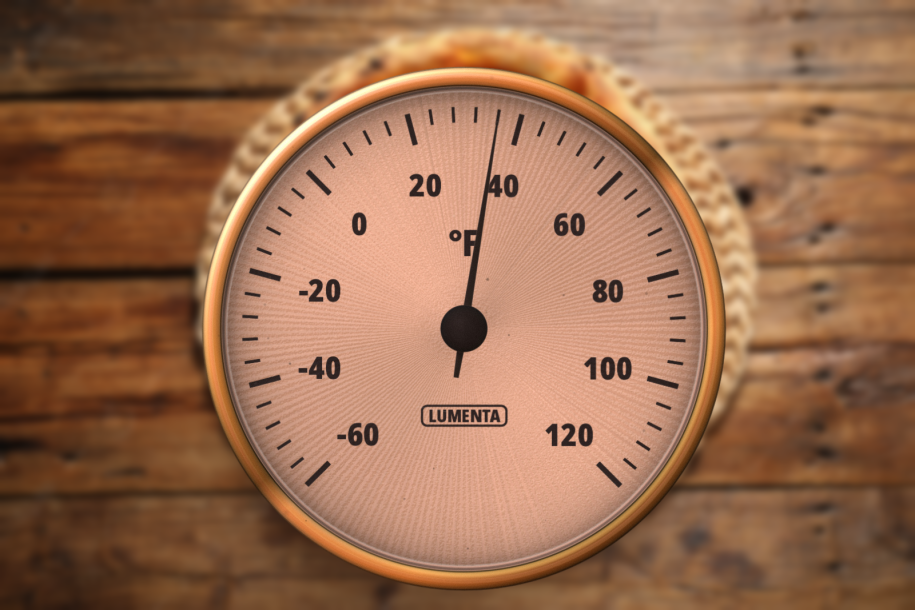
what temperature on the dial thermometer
36 °F
